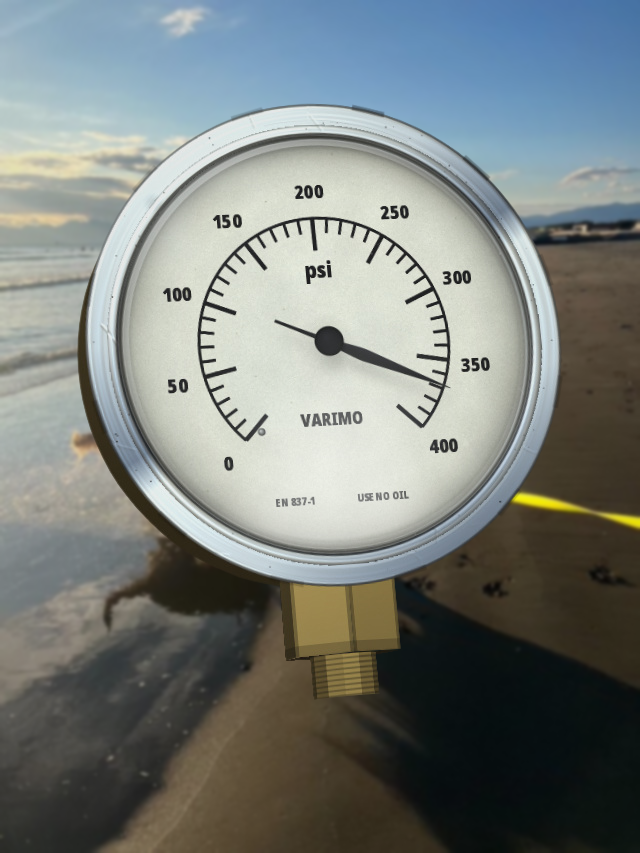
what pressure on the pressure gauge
370 psi
